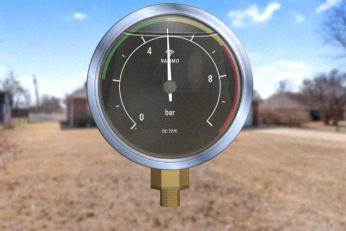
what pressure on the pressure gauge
5 bar
